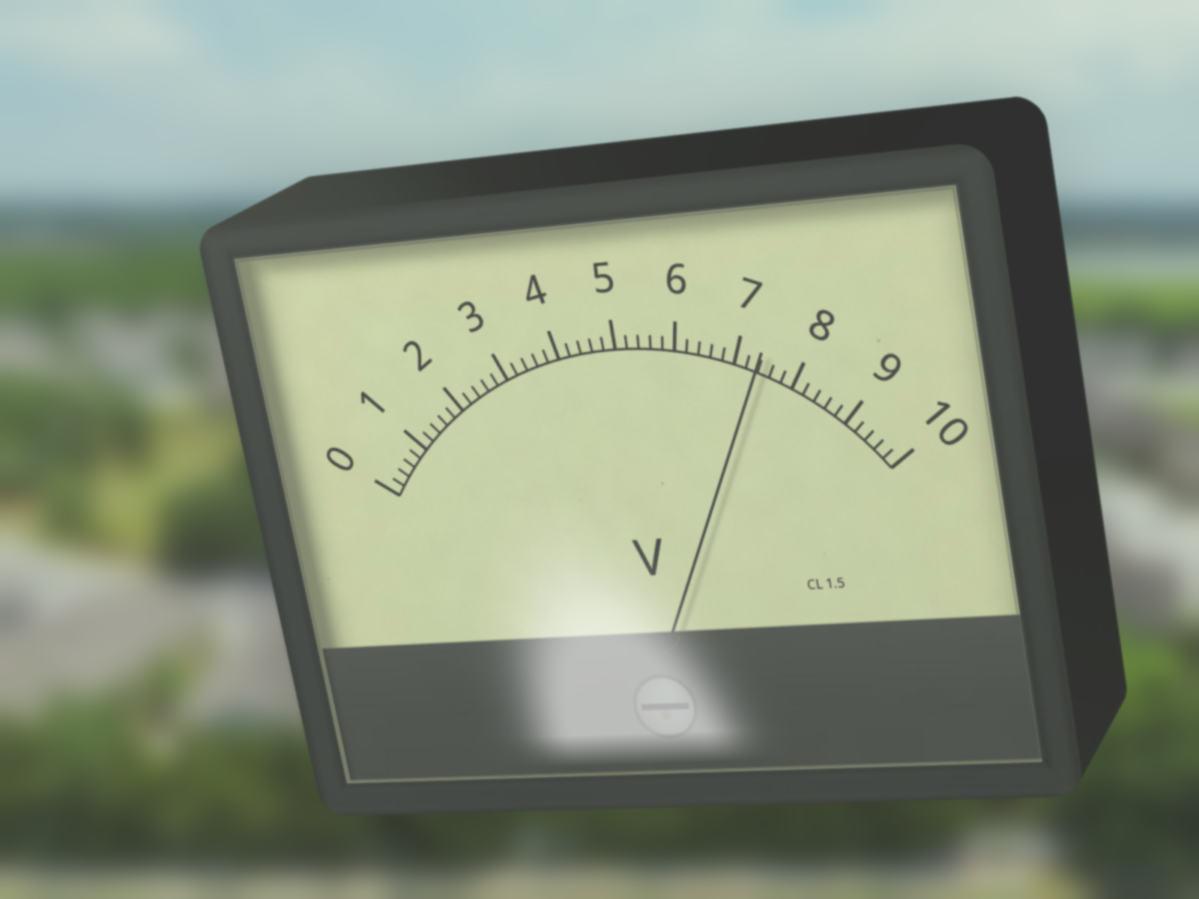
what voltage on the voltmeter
7.4 V
